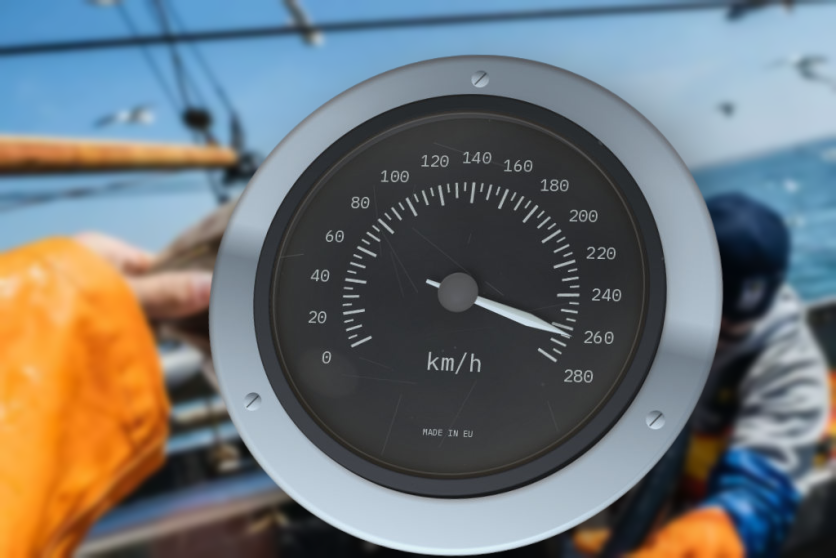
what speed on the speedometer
265 km/h
